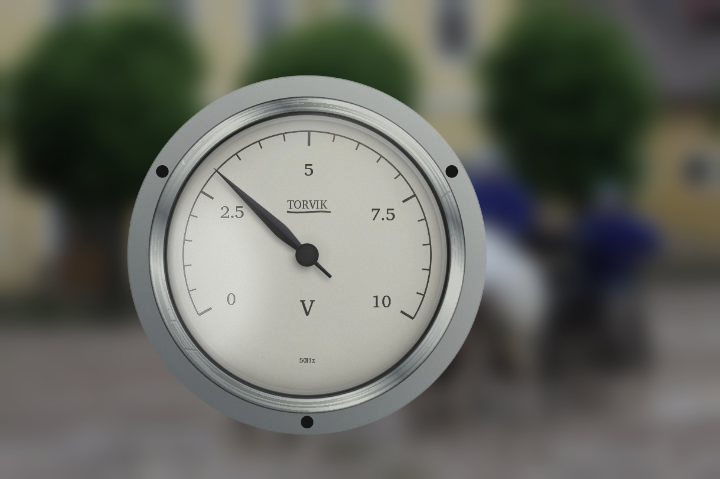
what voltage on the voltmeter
3 V
